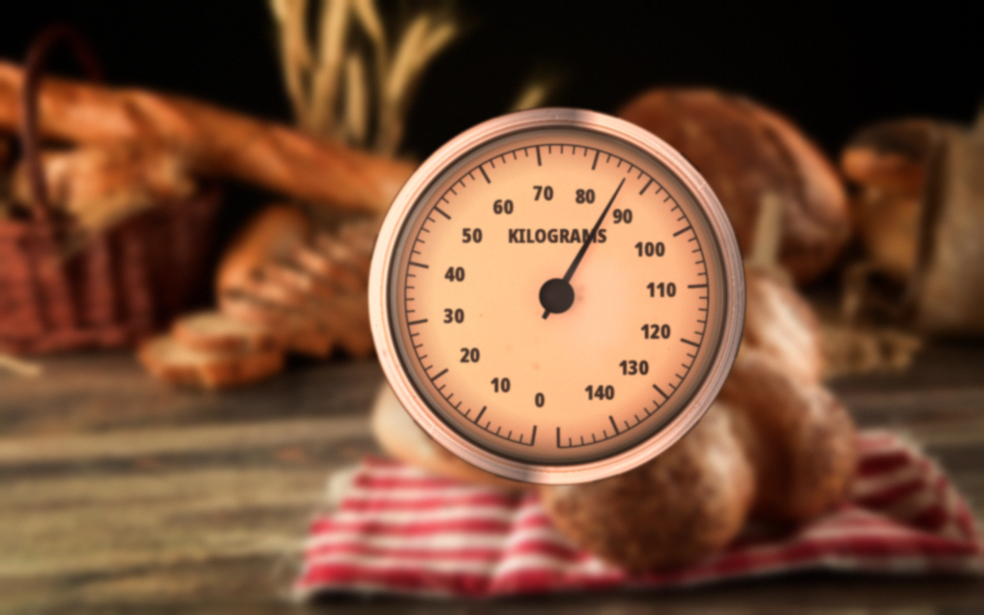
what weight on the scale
86 kg
